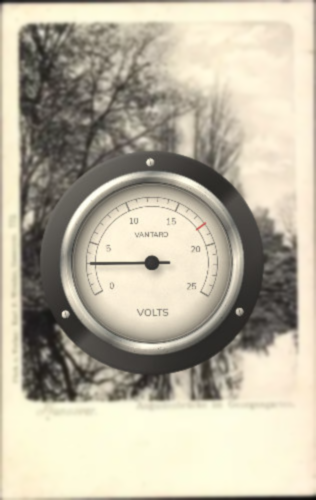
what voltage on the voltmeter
3 V
